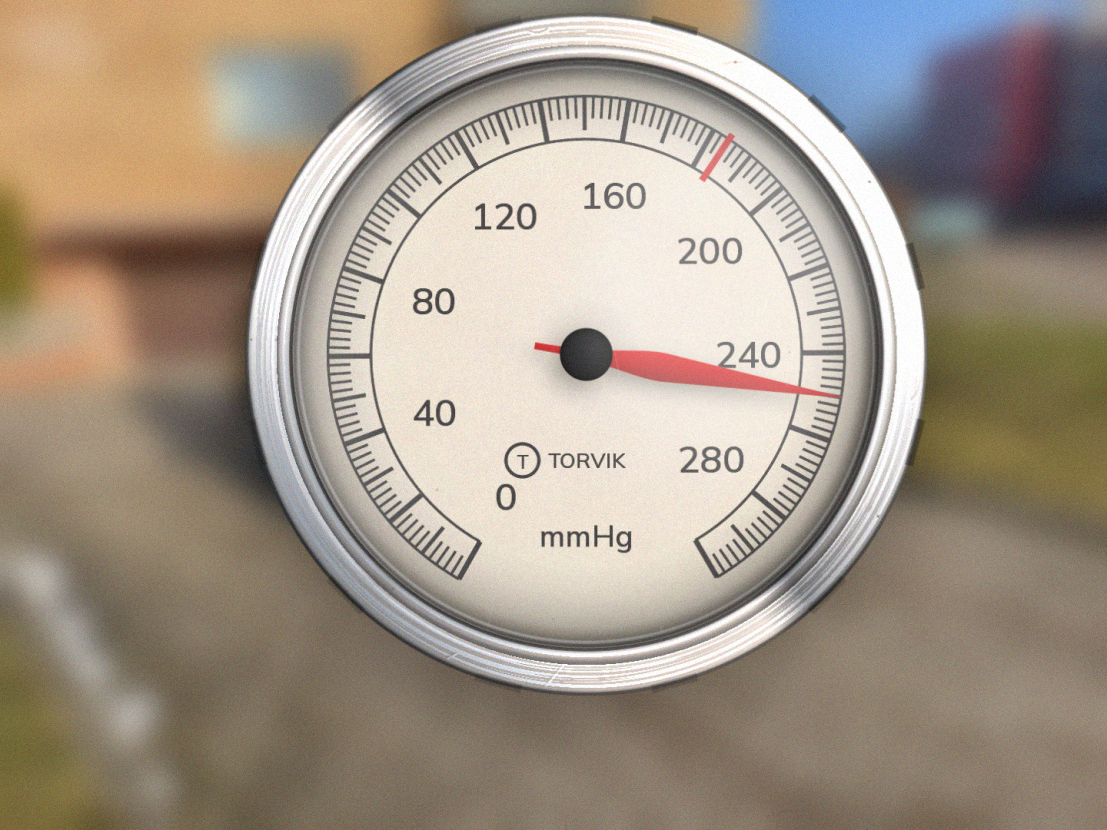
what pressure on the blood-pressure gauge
250 mmHg
